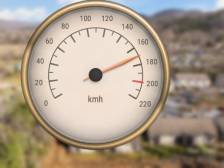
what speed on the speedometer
170 km/h
